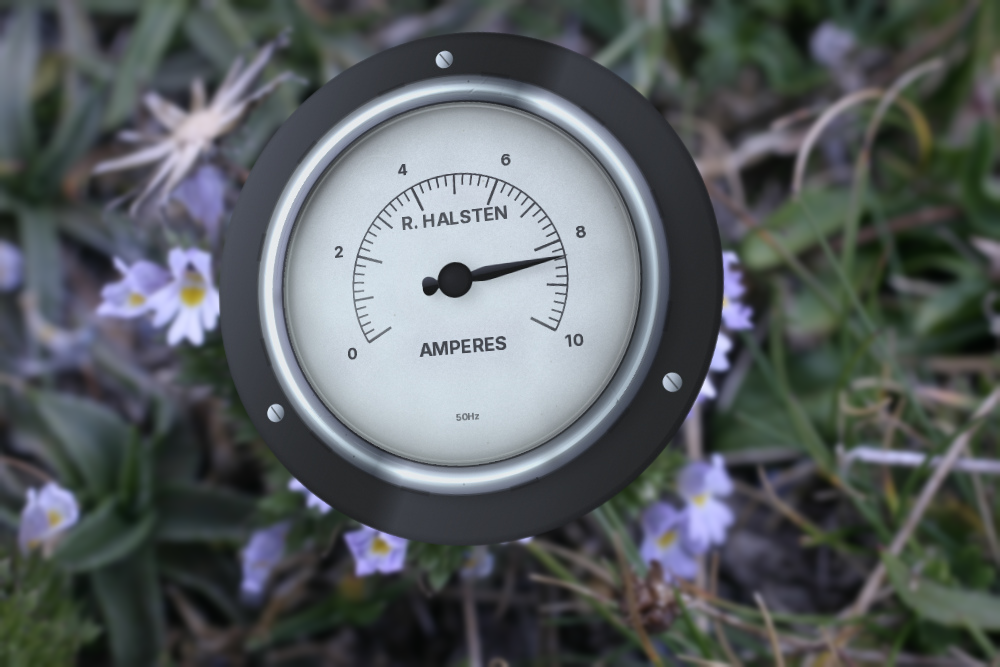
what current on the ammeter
8.4 A
